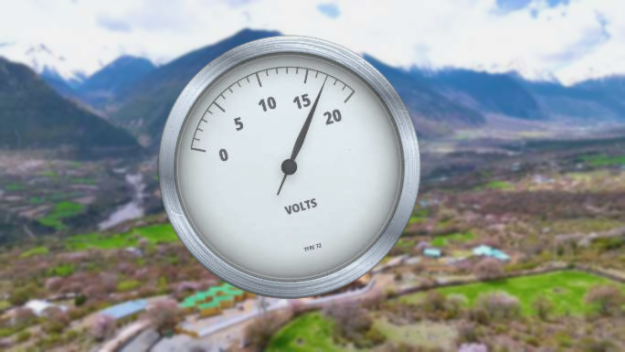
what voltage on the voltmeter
17 V
